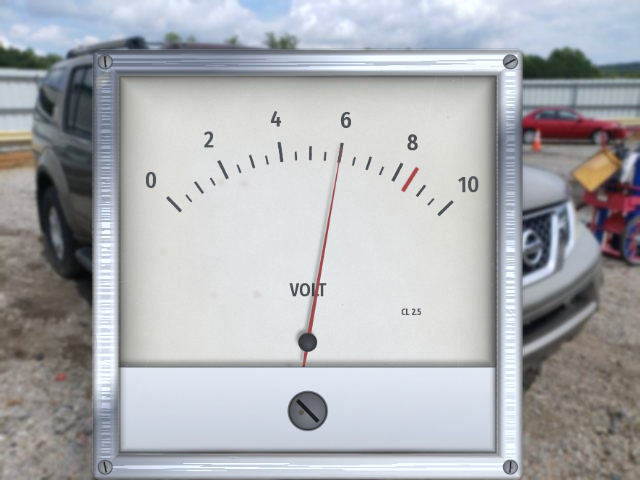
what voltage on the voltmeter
6 V
